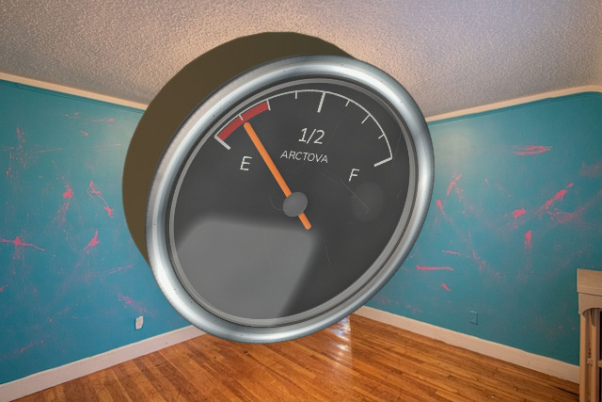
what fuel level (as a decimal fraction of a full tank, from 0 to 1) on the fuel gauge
0.125
